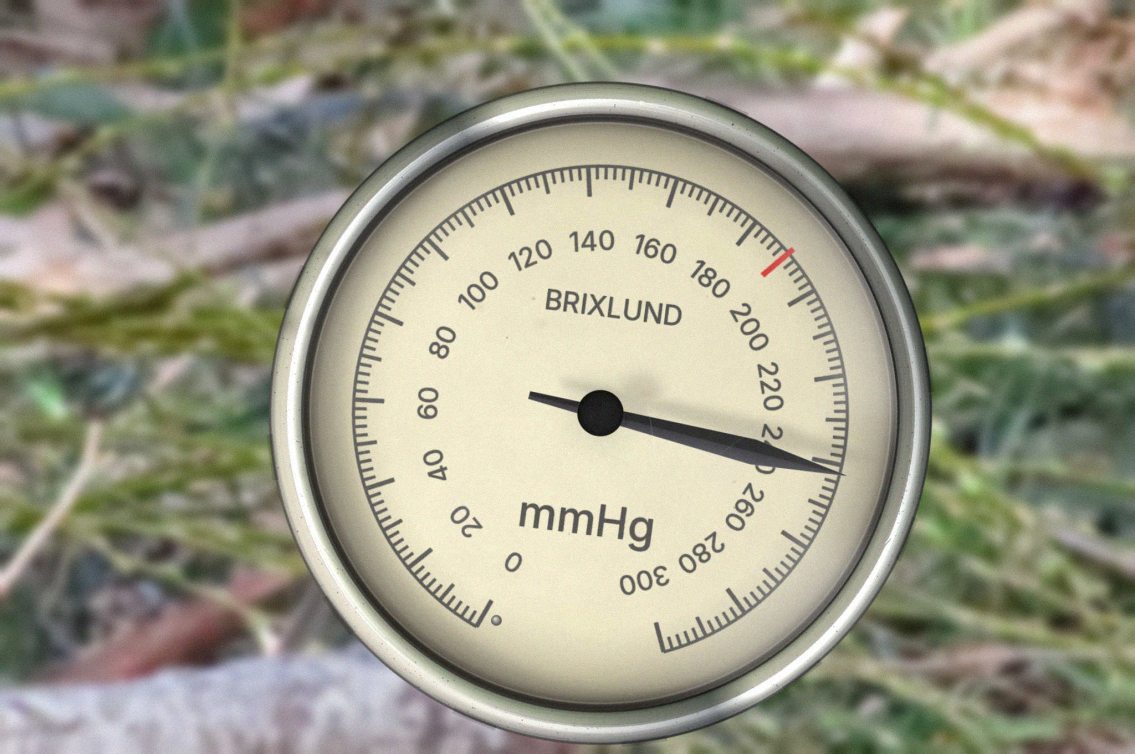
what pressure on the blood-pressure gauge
242 mmHg
